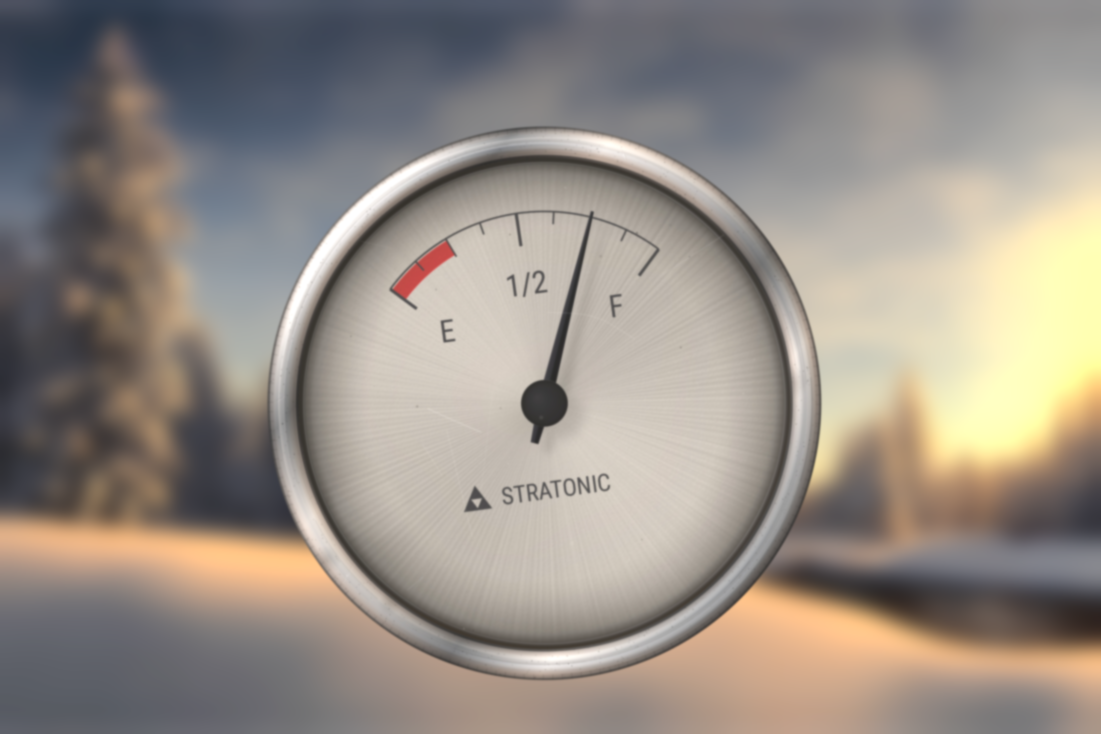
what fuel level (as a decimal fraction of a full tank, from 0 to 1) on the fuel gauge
0.75
